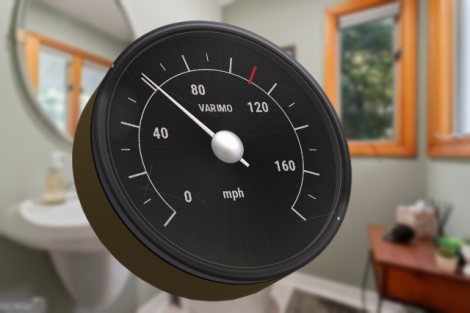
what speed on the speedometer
60 mph
